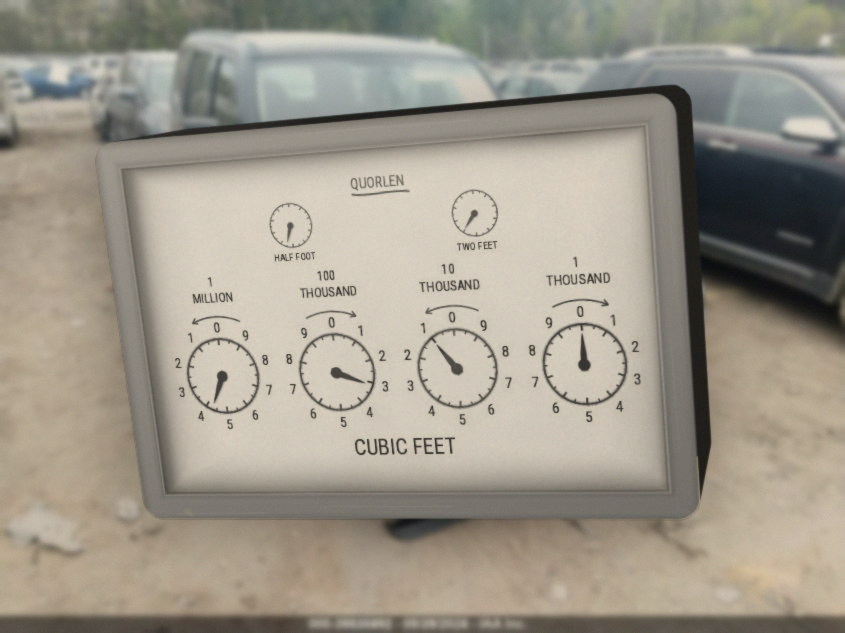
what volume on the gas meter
431000 ft³
